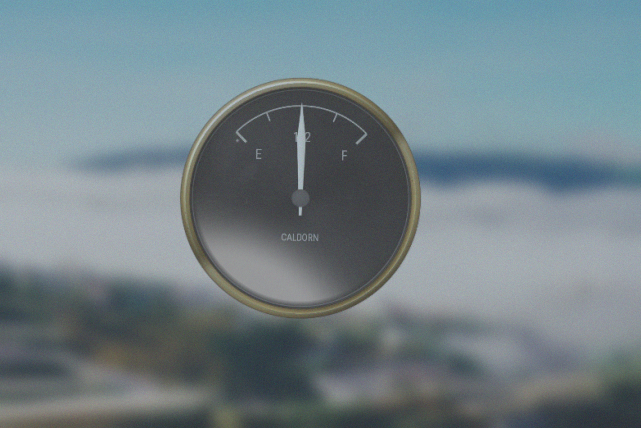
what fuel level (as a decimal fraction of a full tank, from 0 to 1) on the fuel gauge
0.5
